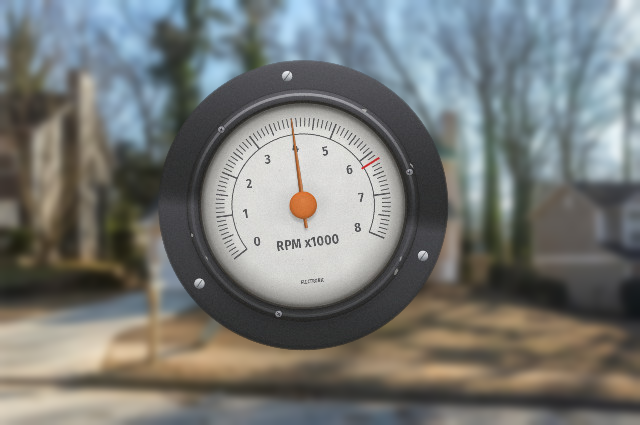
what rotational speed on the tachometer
4000 rpm
